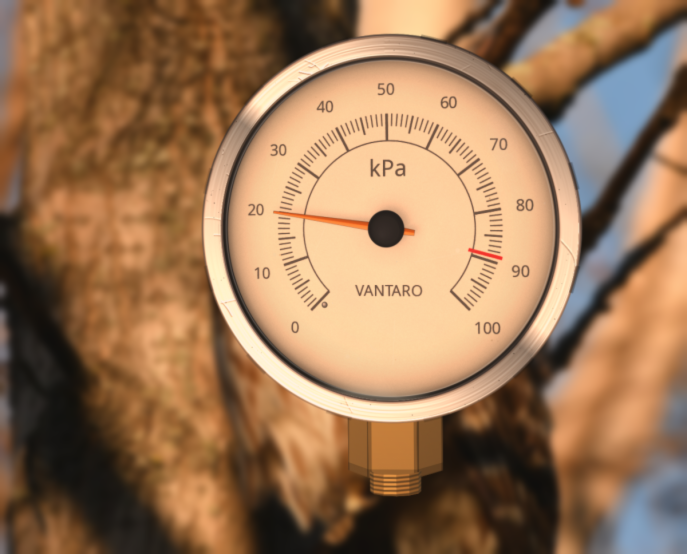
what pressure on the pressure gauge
20 kPa
